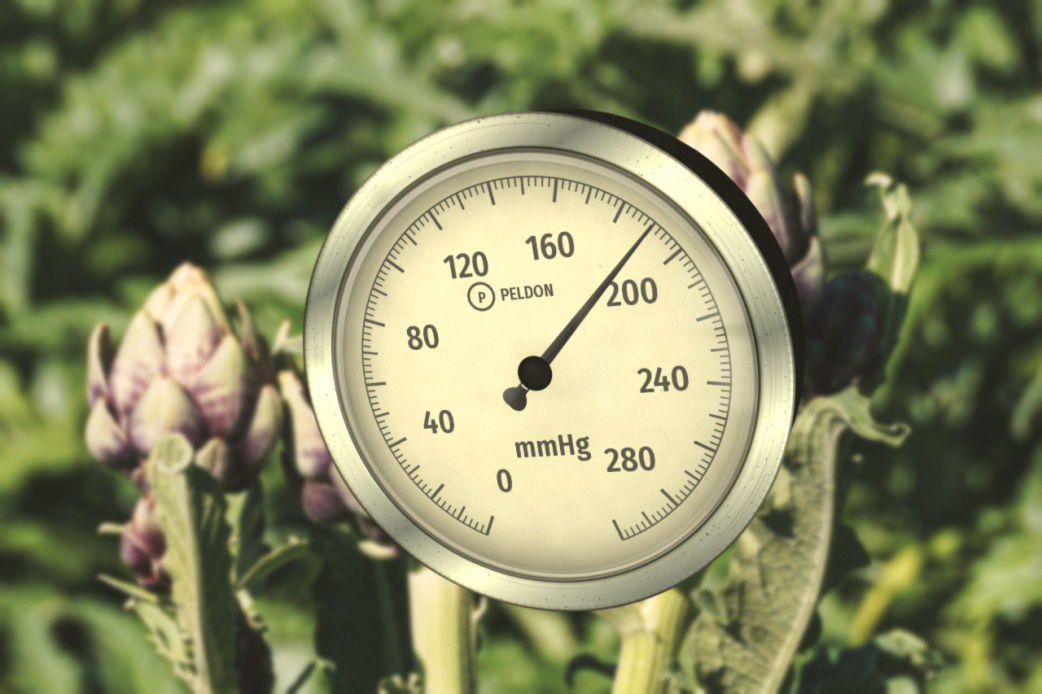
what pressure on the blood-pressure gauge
190 mmHg
